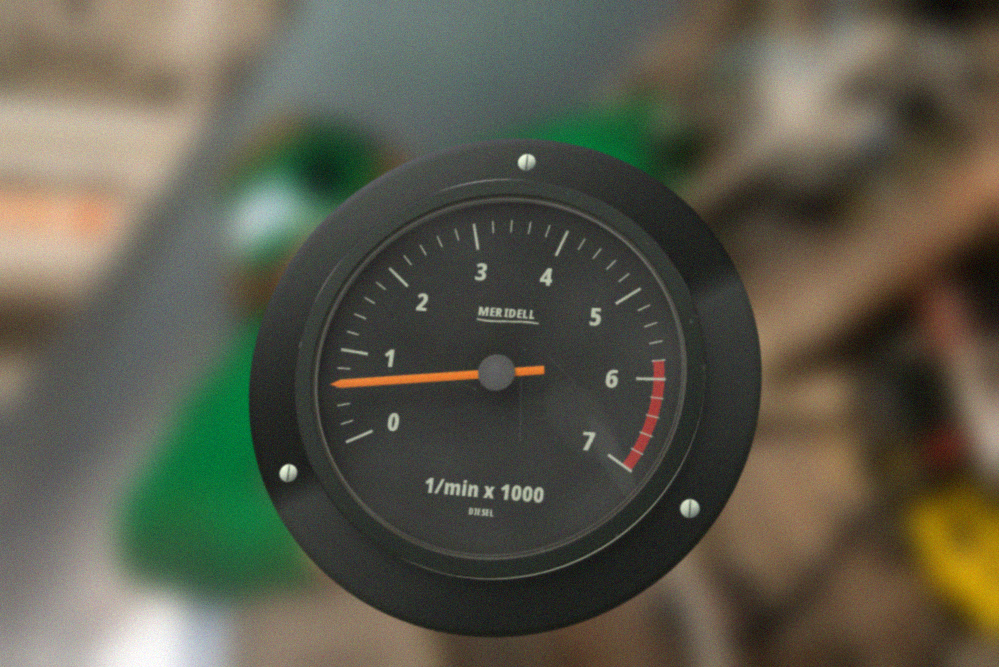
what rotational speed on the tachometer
600 rpm
